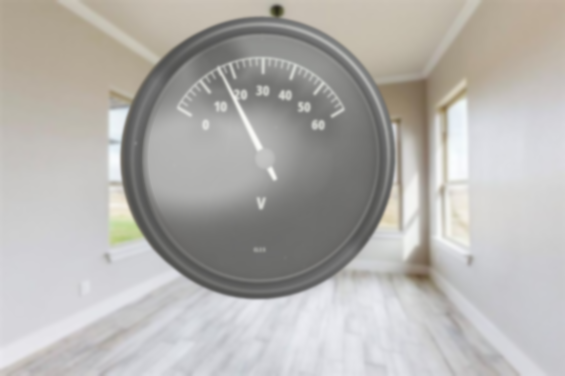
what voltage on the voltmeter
16 V
